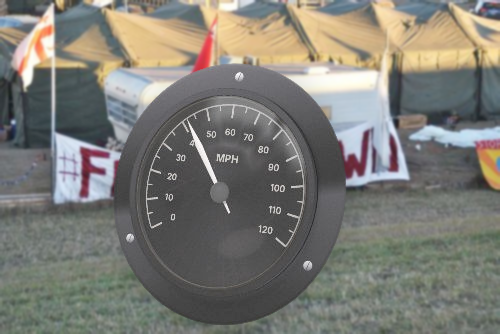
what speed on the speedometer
42.5 mph
